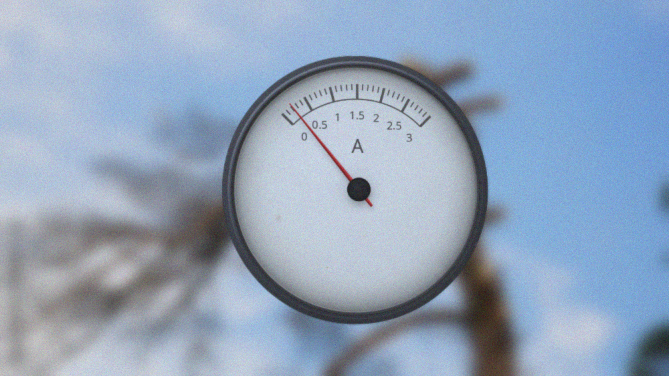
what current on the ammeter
0.2 A
